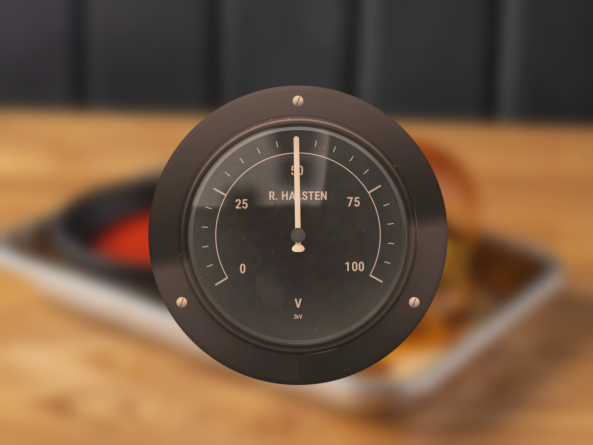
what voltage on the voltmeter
50 V
